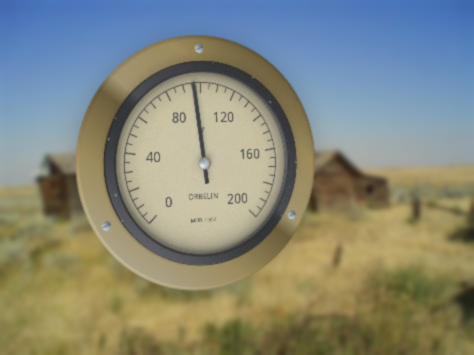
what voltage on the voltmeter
95 V
